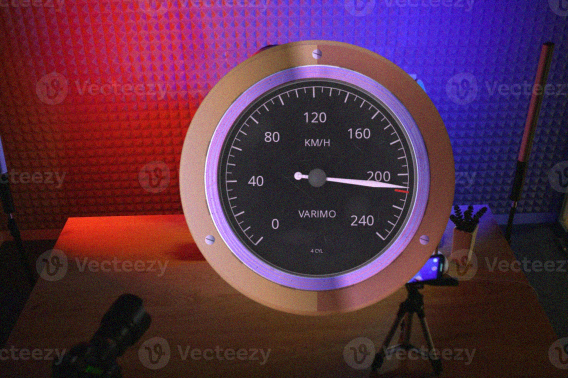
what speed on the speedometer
207.5 km/h
